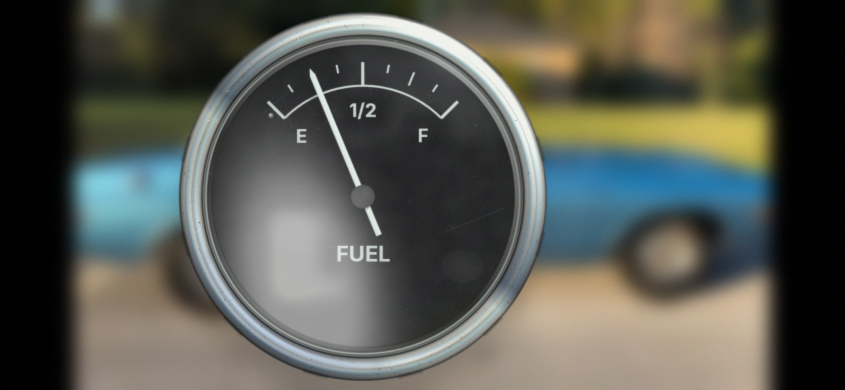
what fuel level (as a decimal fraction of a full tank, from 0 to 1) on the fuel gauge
0.25
